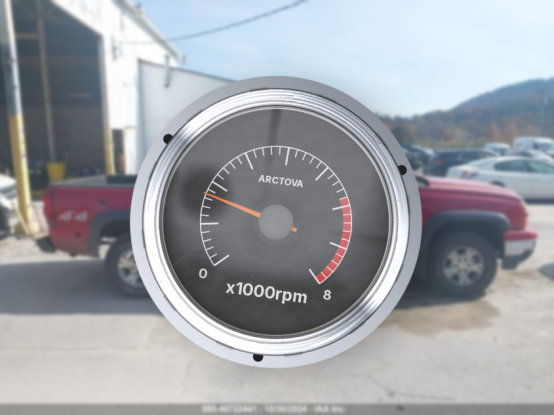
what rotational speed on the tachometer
1700 rpm
